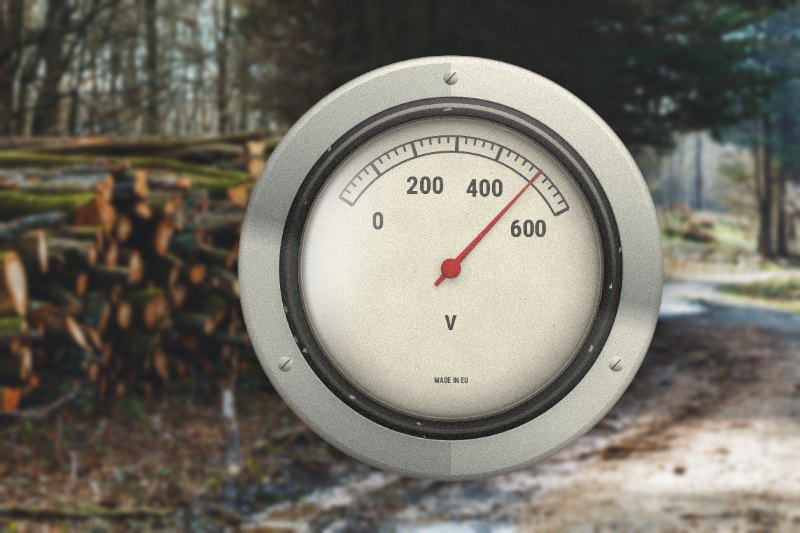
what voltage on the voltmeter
500 V
